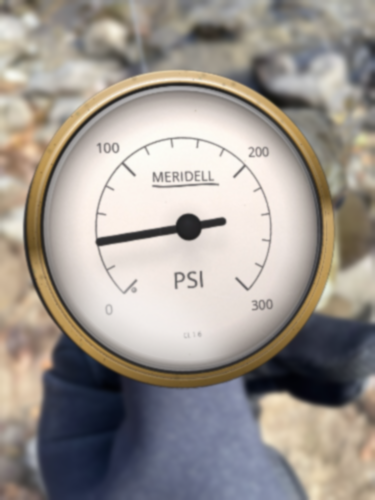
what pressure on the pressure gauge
40 psi
